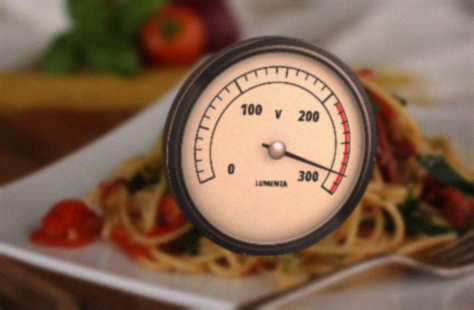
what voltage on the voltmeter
280 V
